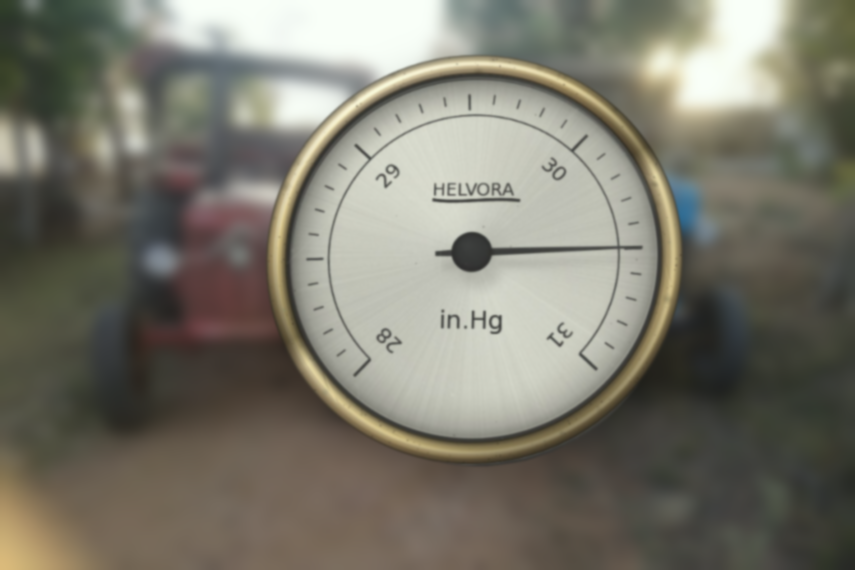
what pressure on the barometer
30.5 inHg
